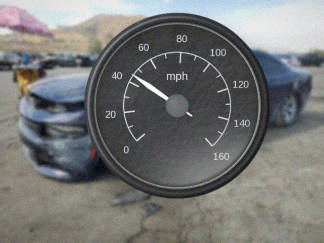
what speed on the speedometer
45 mph
